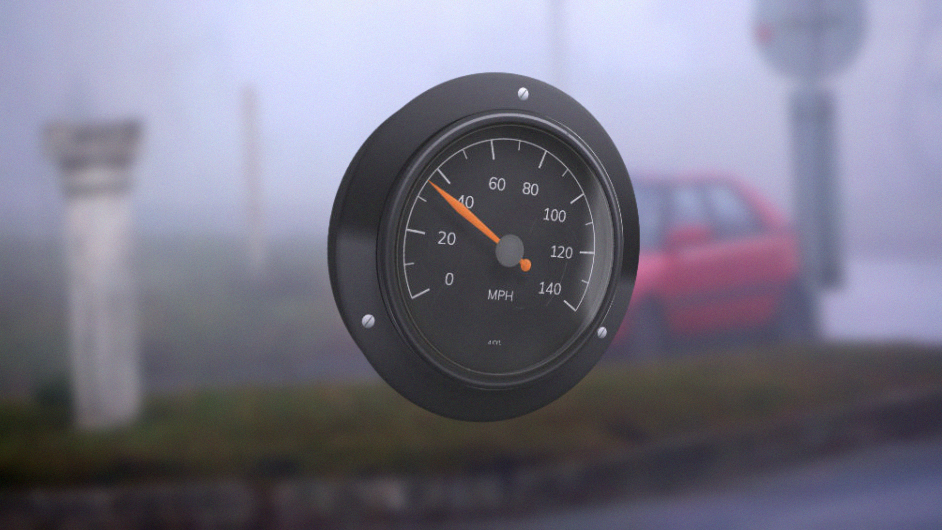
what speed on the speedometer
35 mph
